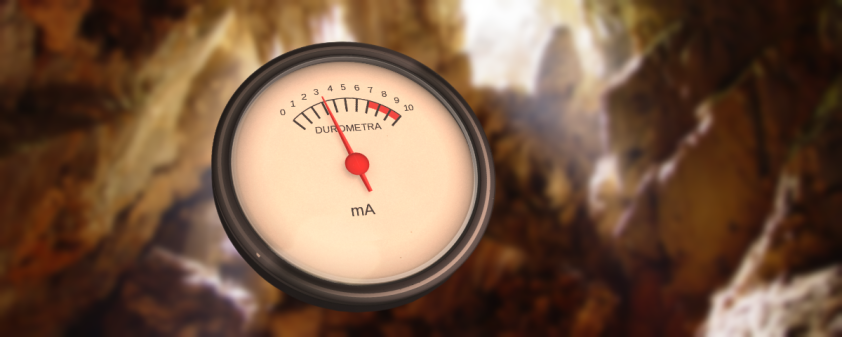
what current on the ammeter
3 mA
